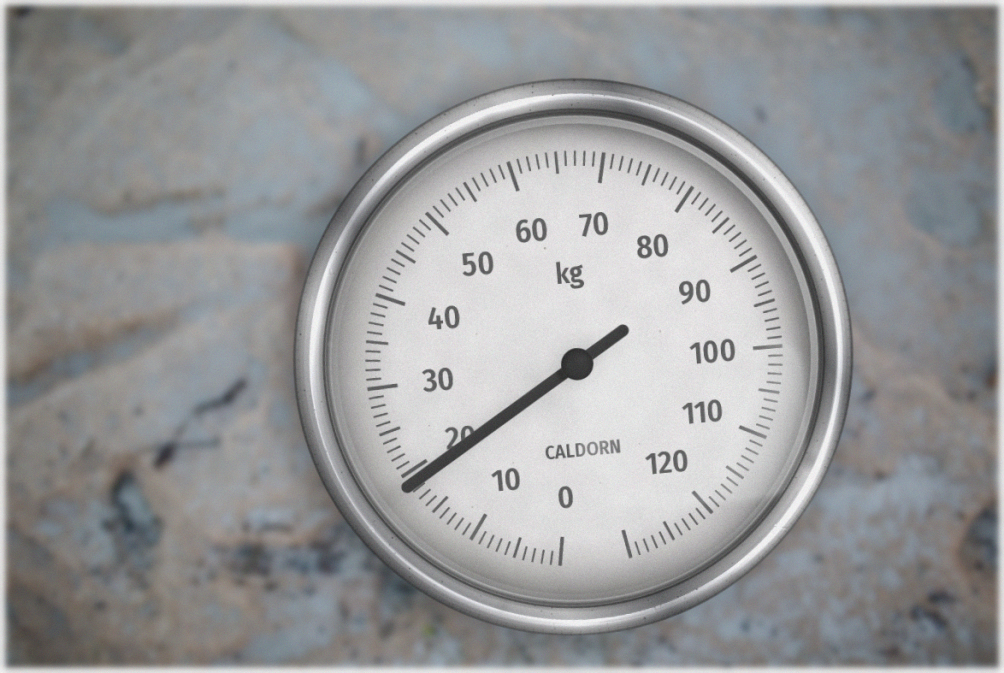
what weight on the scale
19 kg
